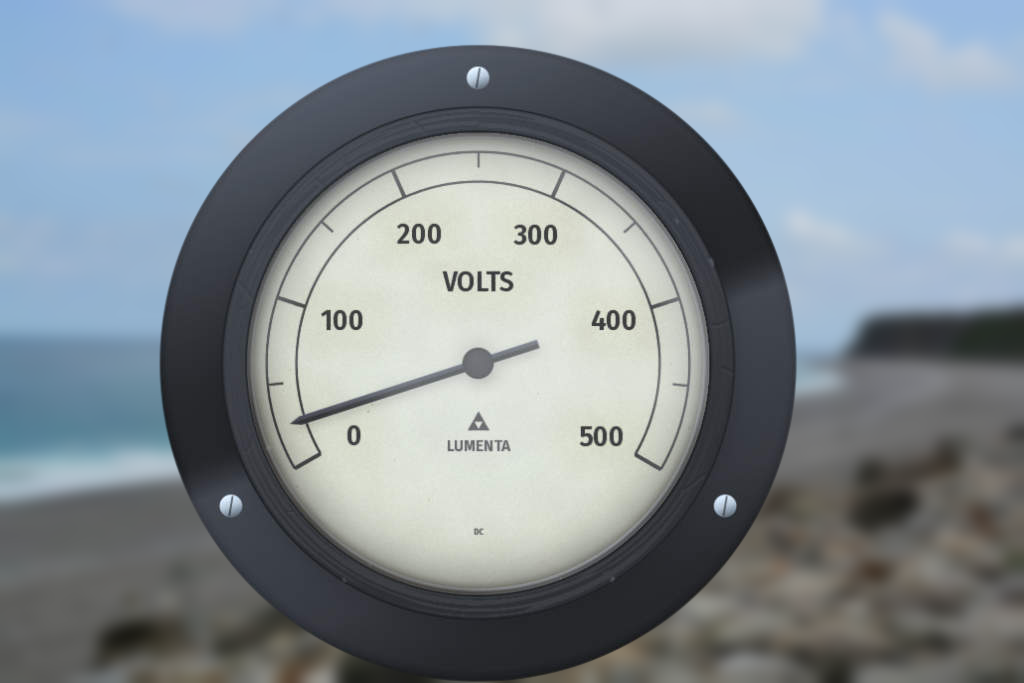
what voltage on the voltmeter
25 V
